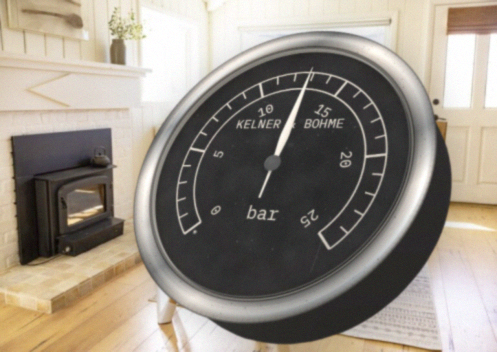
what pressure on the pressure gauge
13 bar
